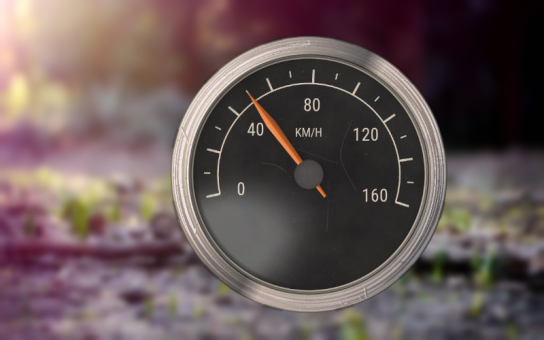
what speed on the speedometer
50 km/h
